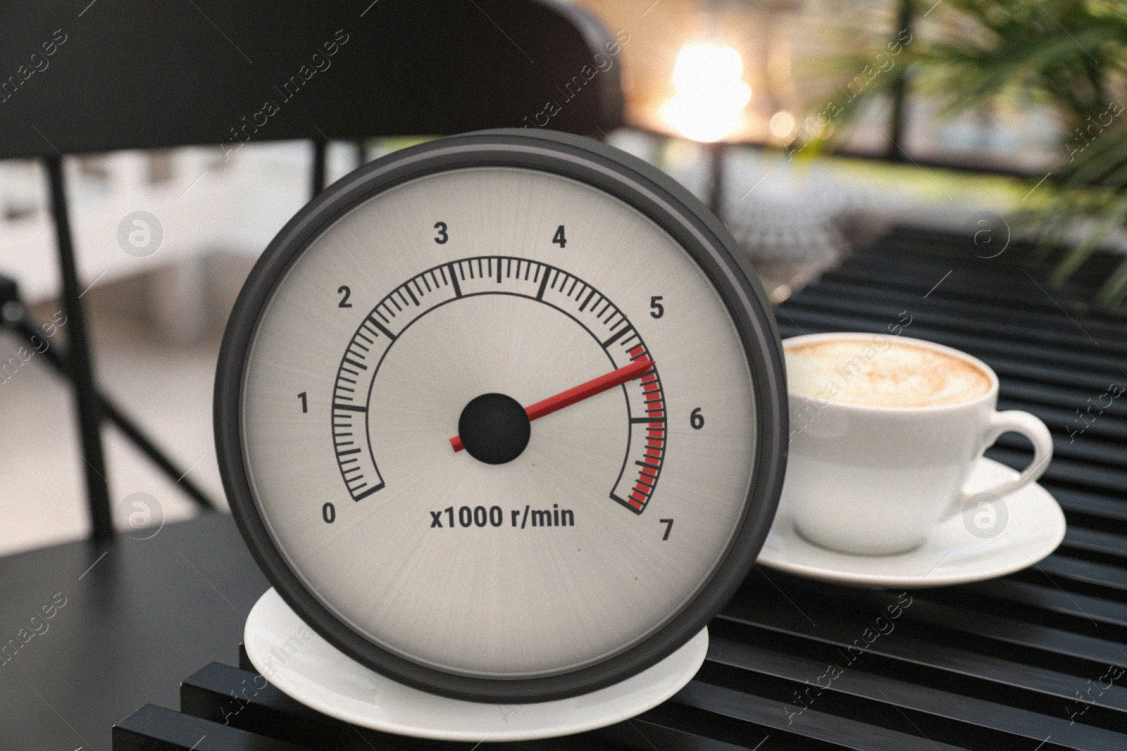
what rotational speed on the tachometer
5400 rpm
